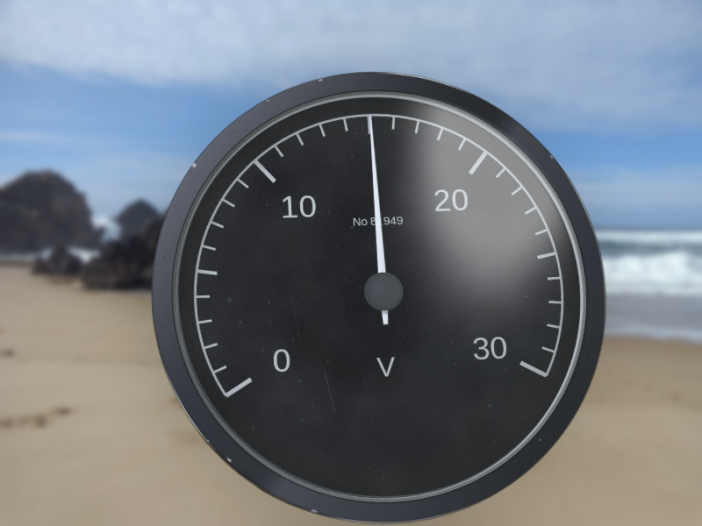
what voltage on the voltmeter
15 V
